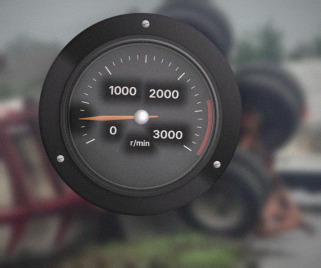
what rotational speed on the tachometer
300 rpm
